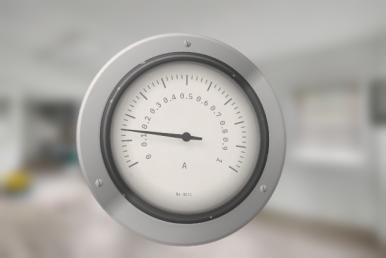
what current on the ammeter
0.14 A
